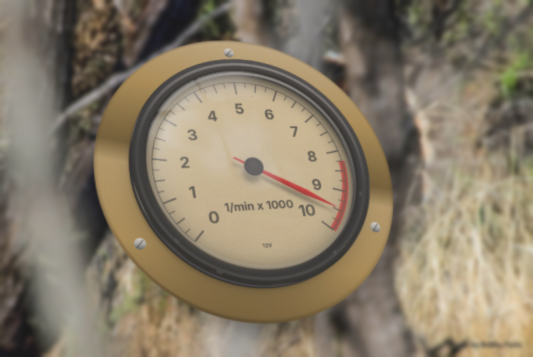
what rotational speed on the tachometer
9500 rpm
